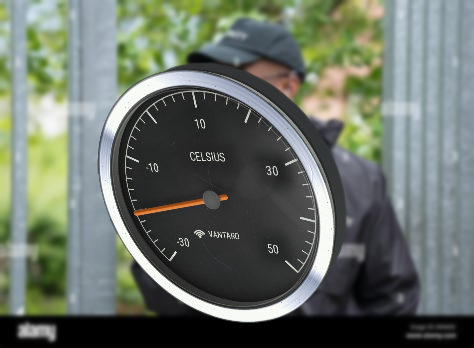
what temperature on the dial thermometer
-20 °C
